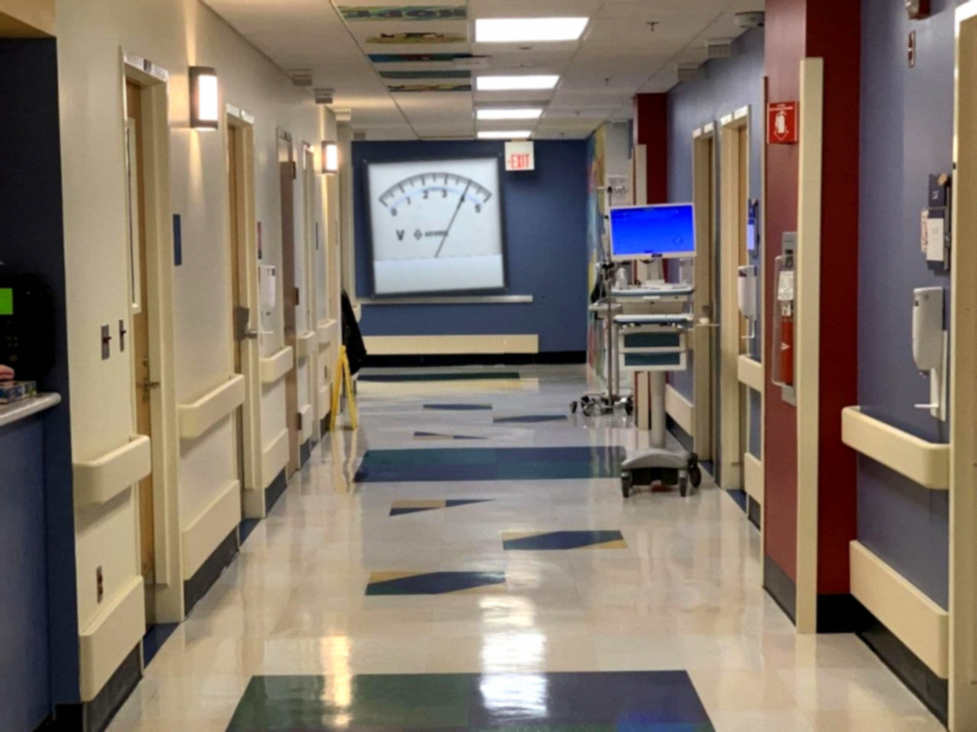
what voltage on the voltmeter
4 V
